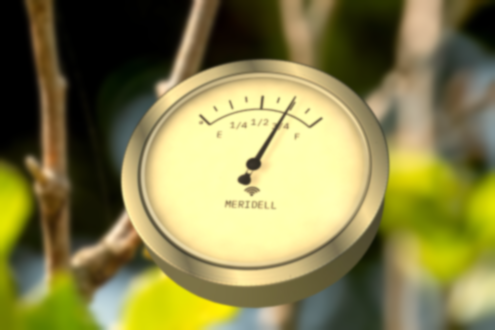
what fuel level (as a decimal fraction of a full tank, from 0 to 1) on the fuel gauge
0.75
